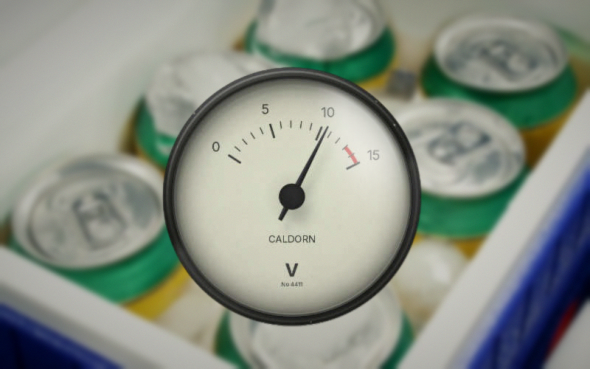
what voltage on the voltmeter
10.5 V
